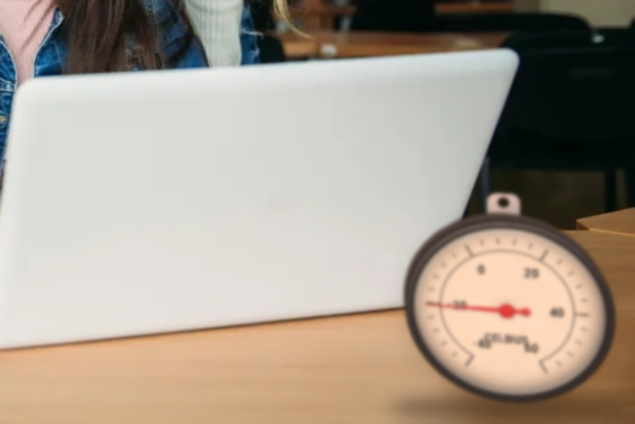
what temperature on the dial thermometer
-20 °C
